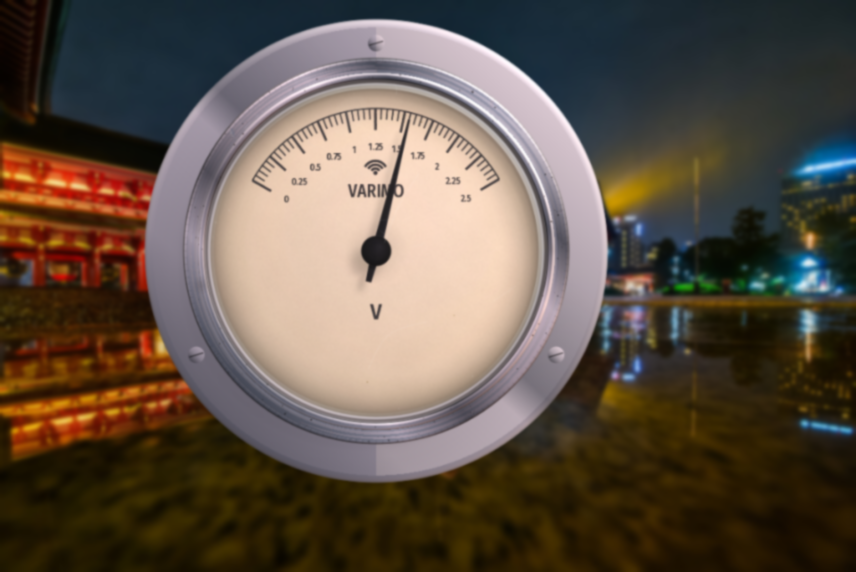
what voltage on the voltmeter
1.55 V
